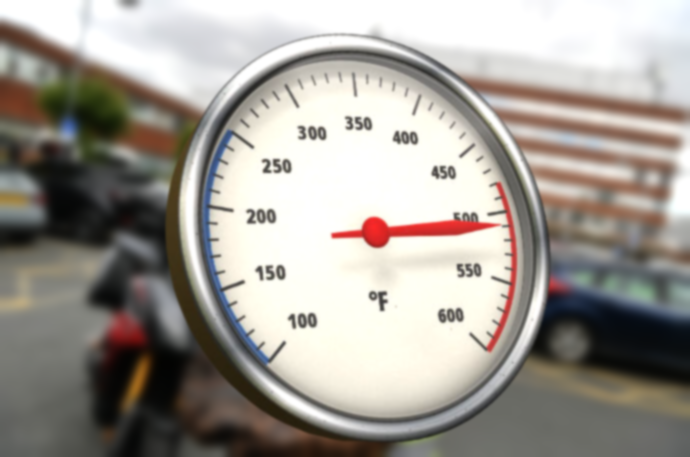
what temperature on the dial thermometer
510 °F
